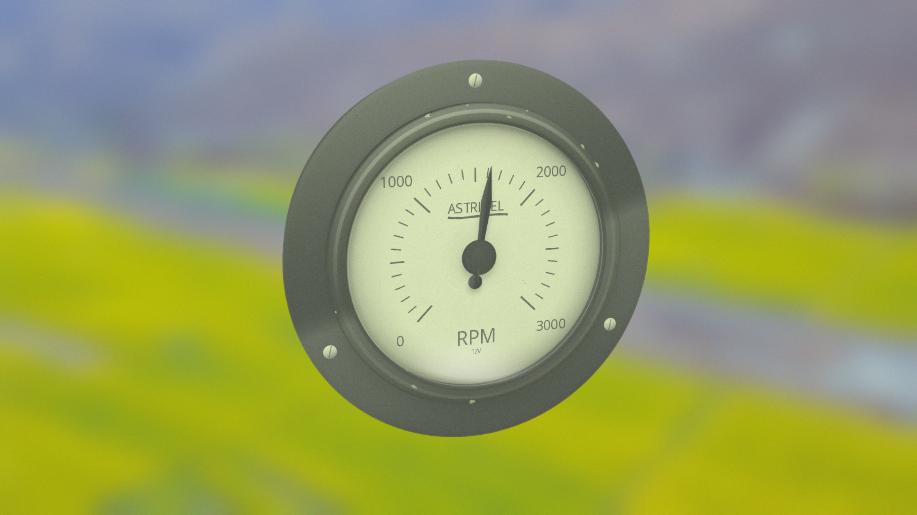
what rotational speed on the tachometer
1600 rpm
